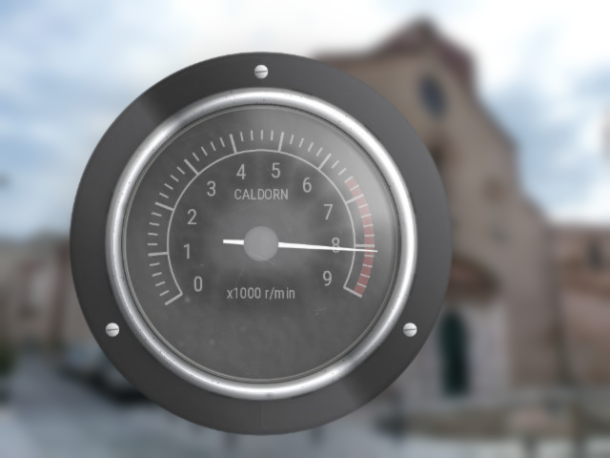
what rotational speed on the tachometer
8100 rpm
